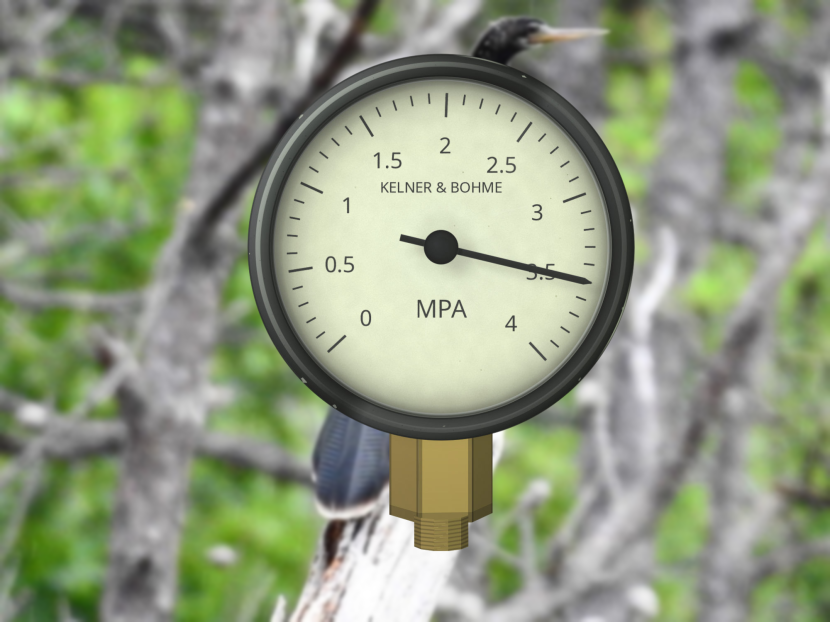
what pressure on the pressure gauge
3.5 MPa
